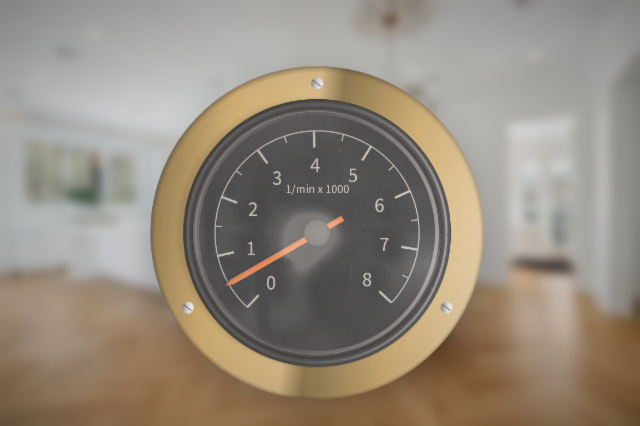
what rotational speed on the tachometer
500 rpm
